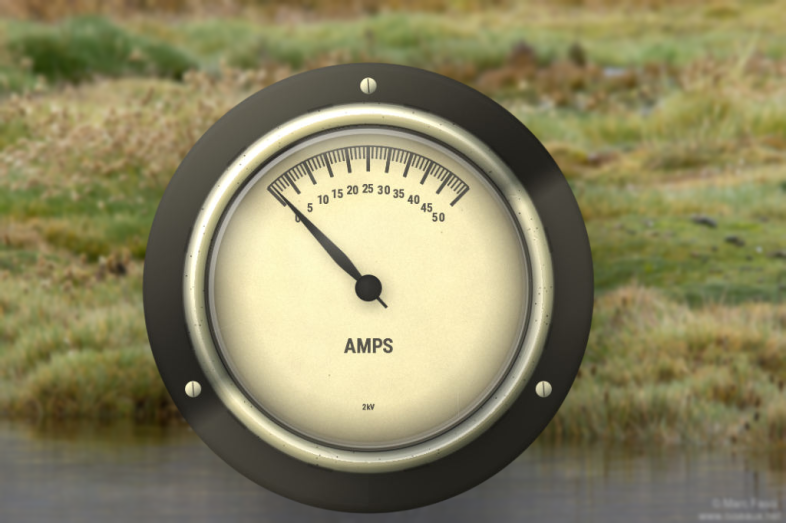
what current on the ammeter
1 A
